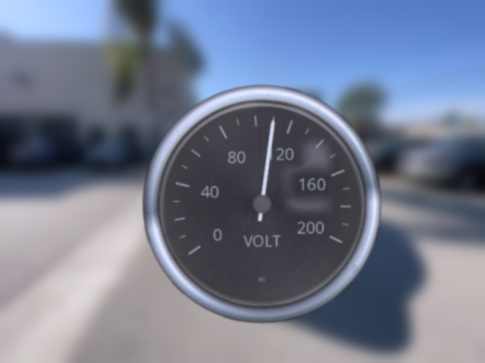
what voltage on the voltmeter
110 V
